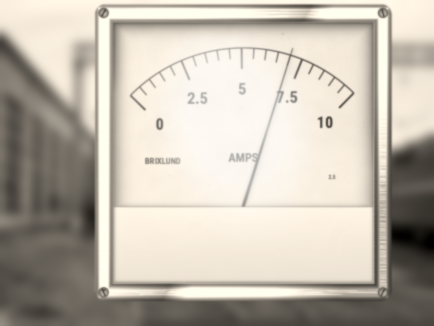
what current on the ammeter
7 A
